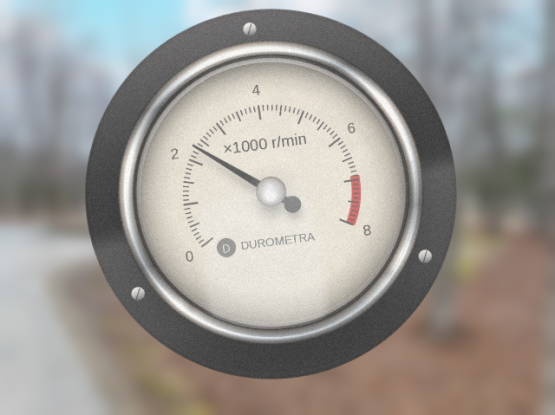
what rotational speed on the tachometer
2300 rpm
